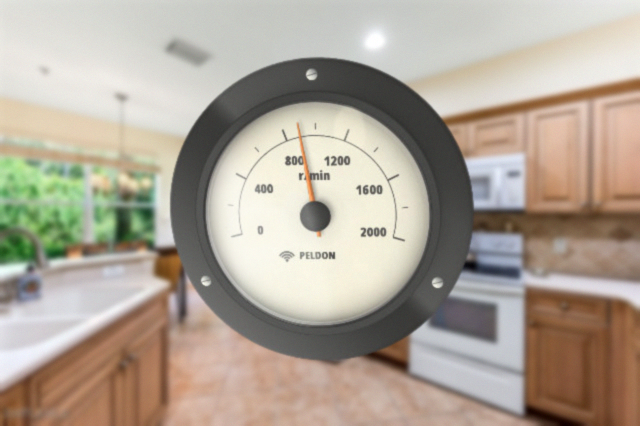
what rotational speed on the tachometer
900 rpm
